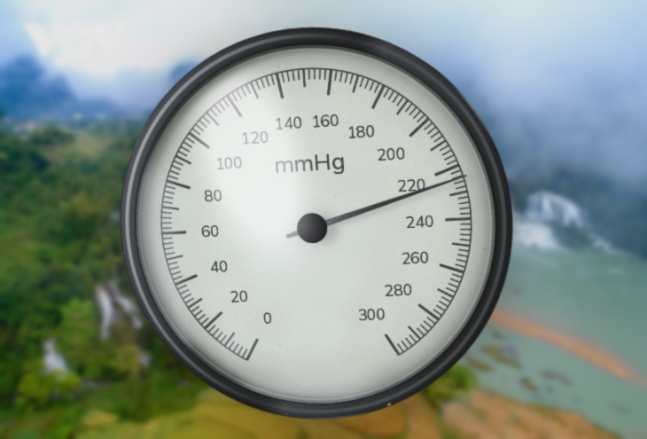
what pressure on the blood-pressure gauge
224 mmHg
